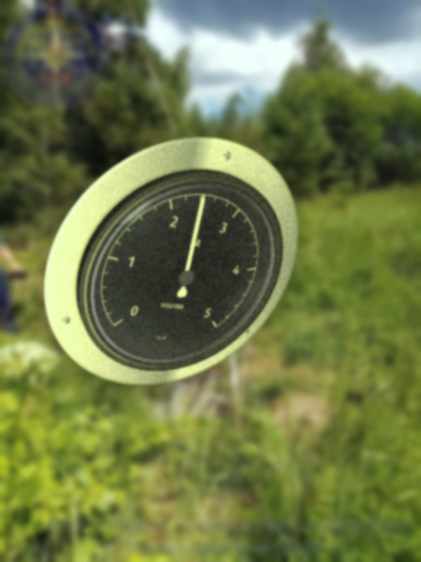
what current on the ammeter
2.4 kA
